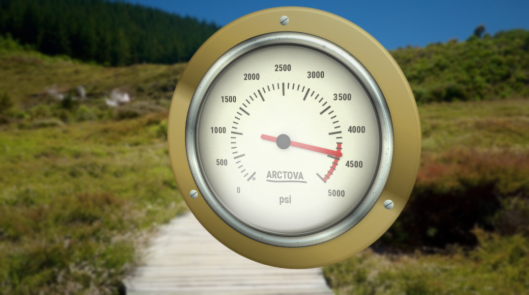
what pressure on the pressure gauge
4400 psi
